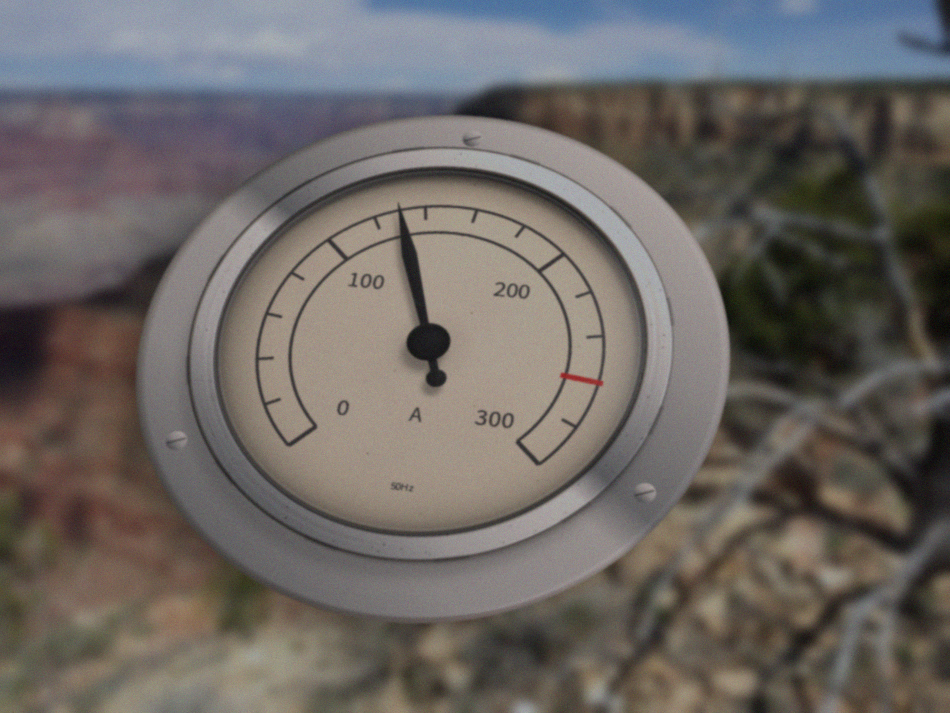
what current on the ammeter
130 A
